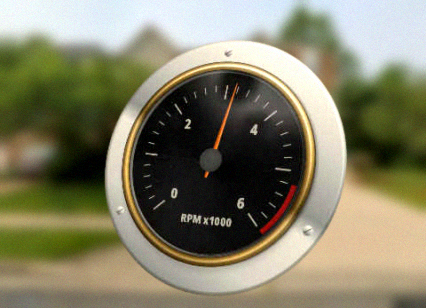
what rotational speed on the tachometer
3200 rpm
